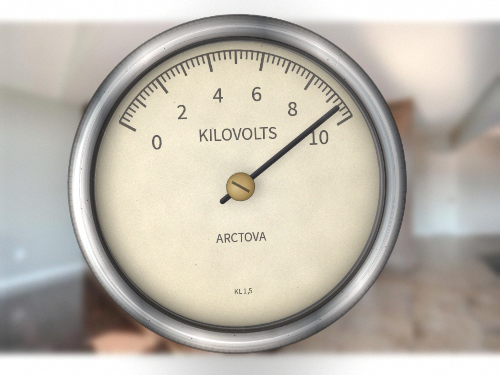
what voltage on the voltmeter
9.4 kV
